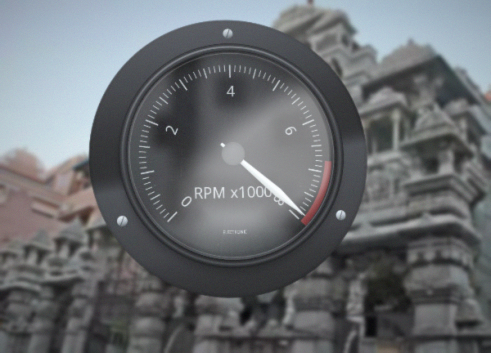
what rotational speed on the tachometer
7900 rpm
